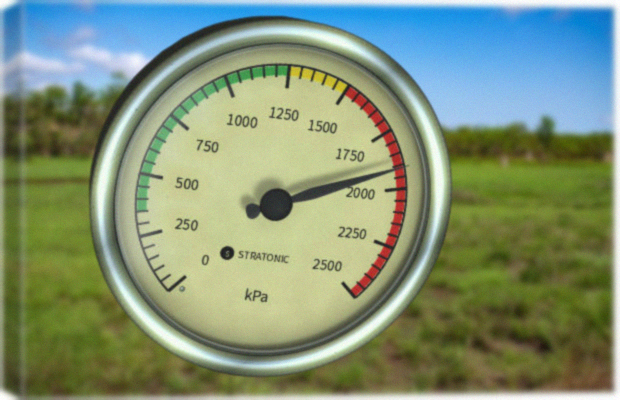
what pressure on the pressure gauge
1900 kPa
